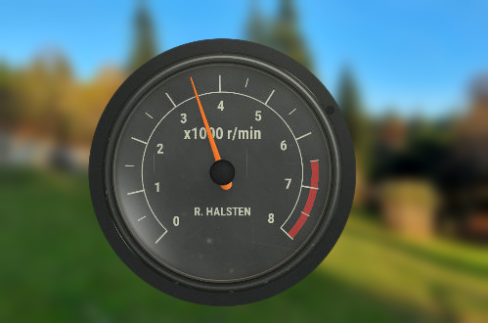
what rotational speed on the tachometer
3500 rpm
